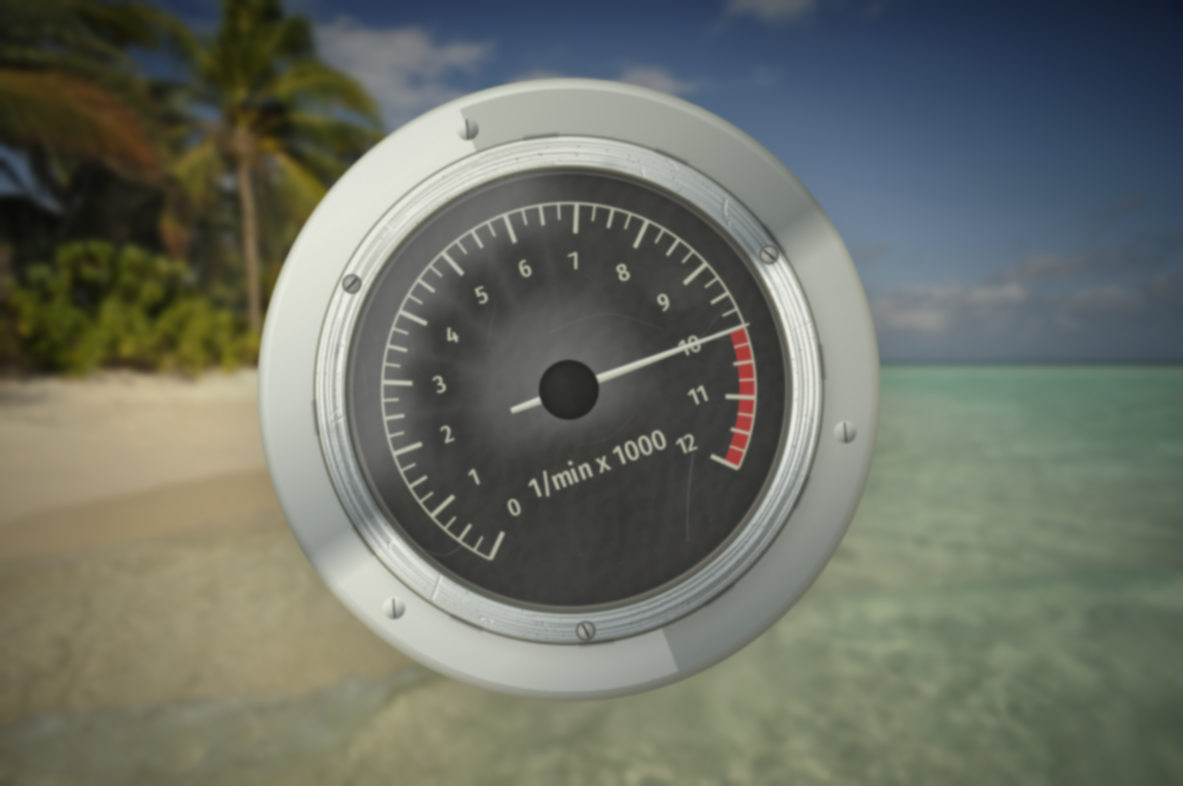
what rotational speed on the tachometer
10000 rpm
